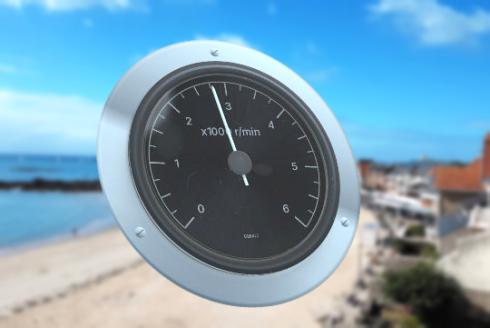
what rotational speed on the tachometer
2750 rpm
